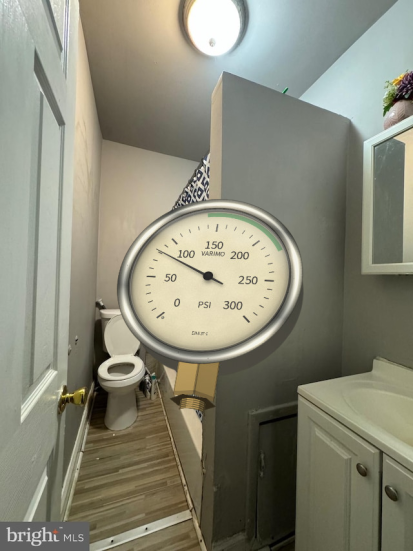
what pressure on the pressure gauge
80 psi
